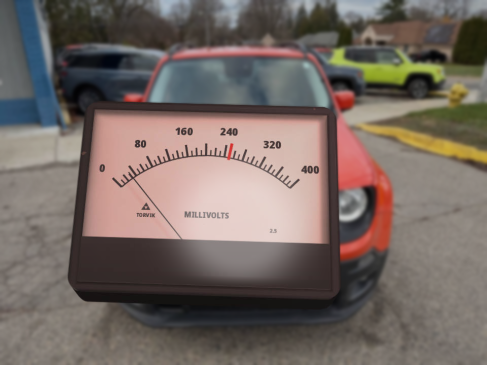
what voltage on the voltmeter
30 mV
